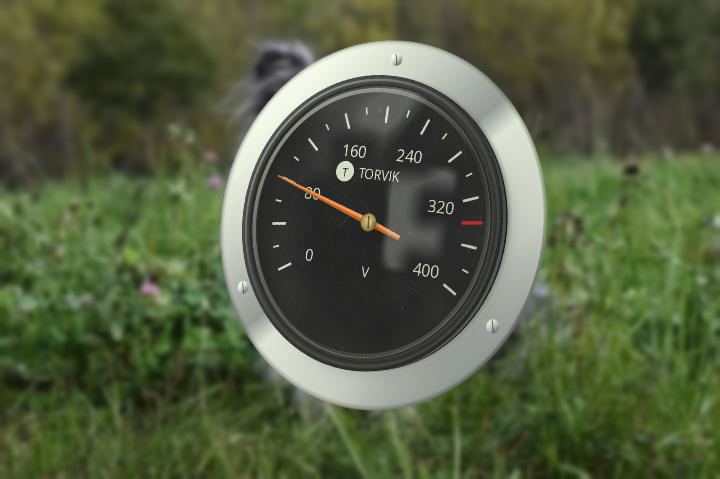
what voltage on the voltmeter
80 V
